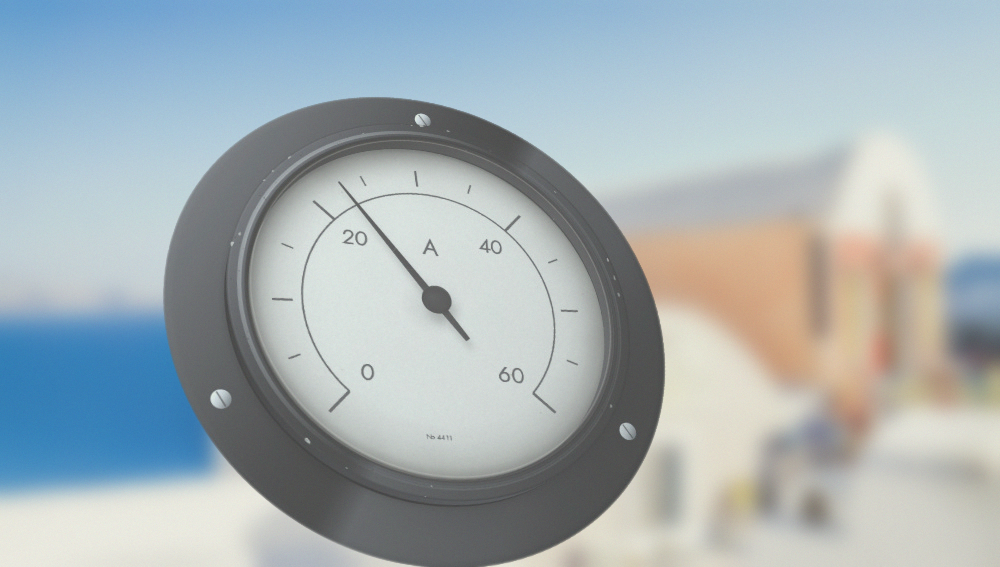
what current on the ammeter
22.5 A
